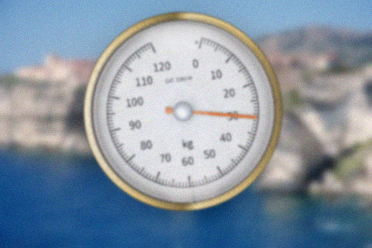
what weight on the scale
30 kg
